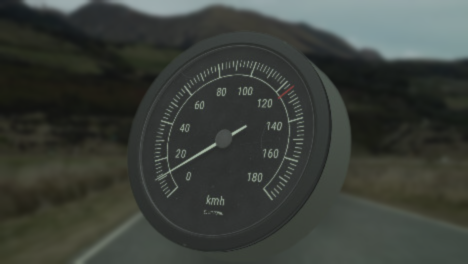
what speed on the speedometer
10 km/h
